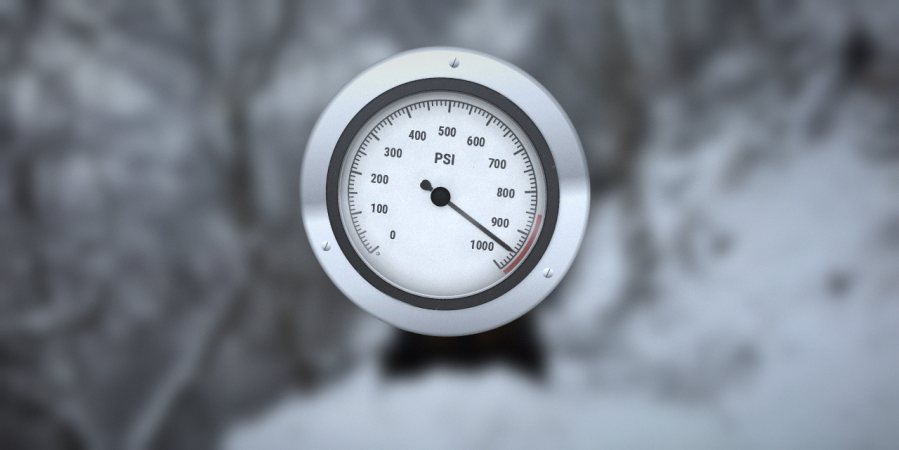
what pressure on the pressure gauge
950 psi
